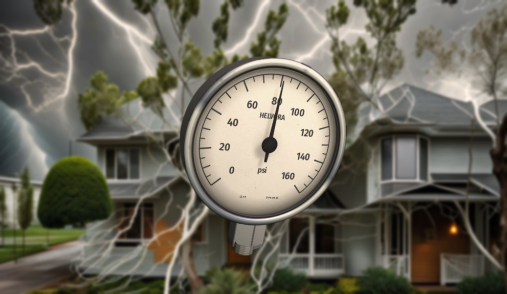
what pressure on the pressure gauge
80 psi
